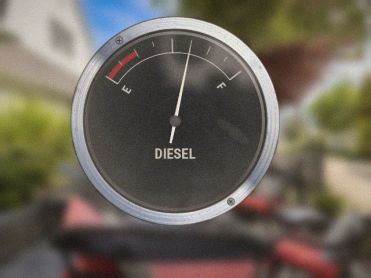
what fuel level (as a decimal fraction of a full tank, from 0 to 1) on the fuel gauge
0.625
